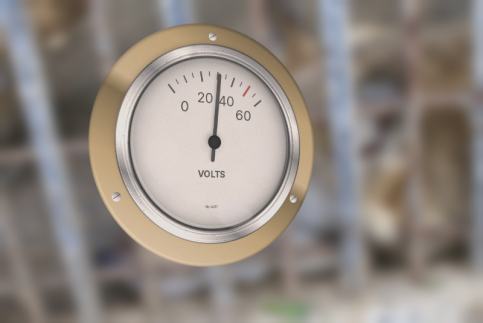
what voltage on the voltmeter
30 V
